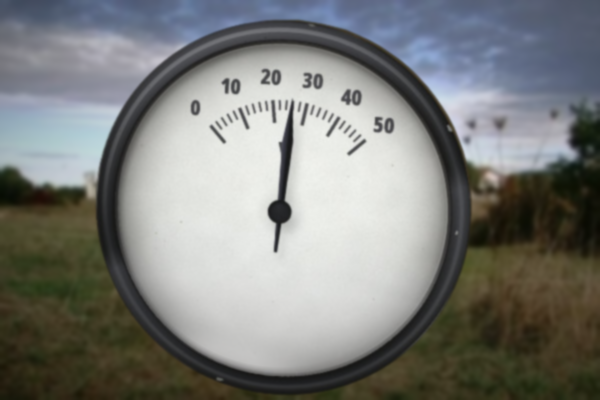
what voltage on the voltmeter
26 V
